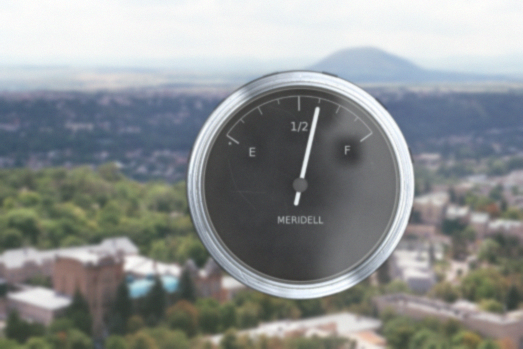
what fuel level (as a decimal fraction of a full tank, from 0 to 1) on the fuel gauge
0.625
